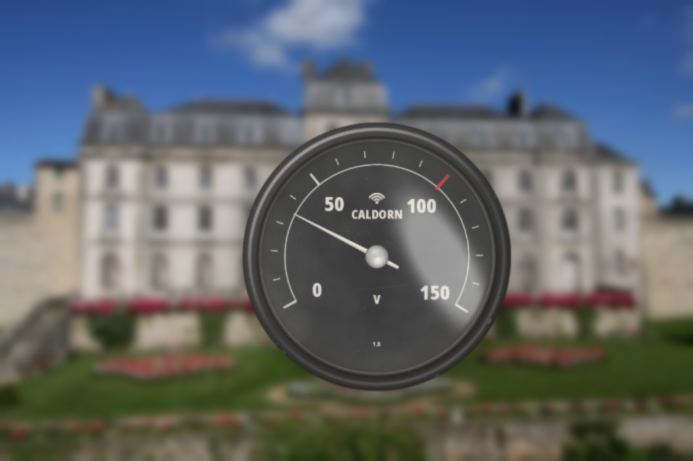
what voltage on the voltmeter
35 V
